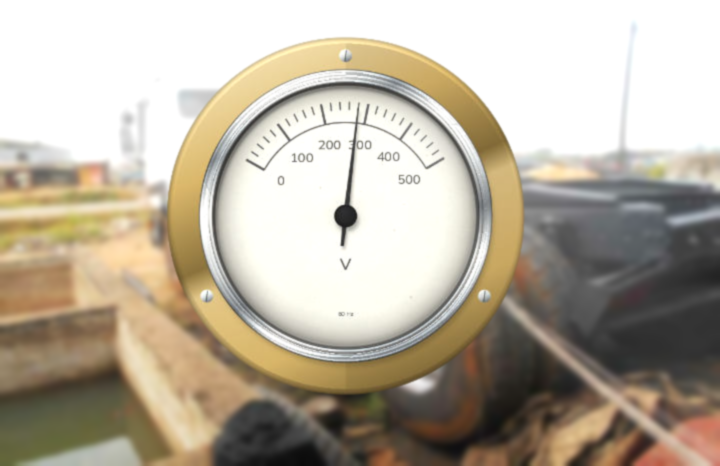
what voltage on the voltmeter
280 V
